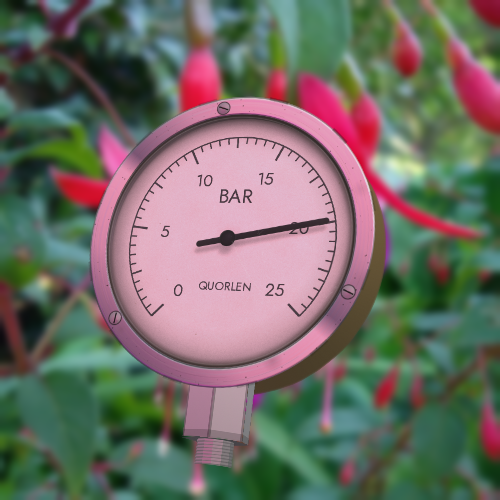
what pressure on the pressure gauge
20 bar
